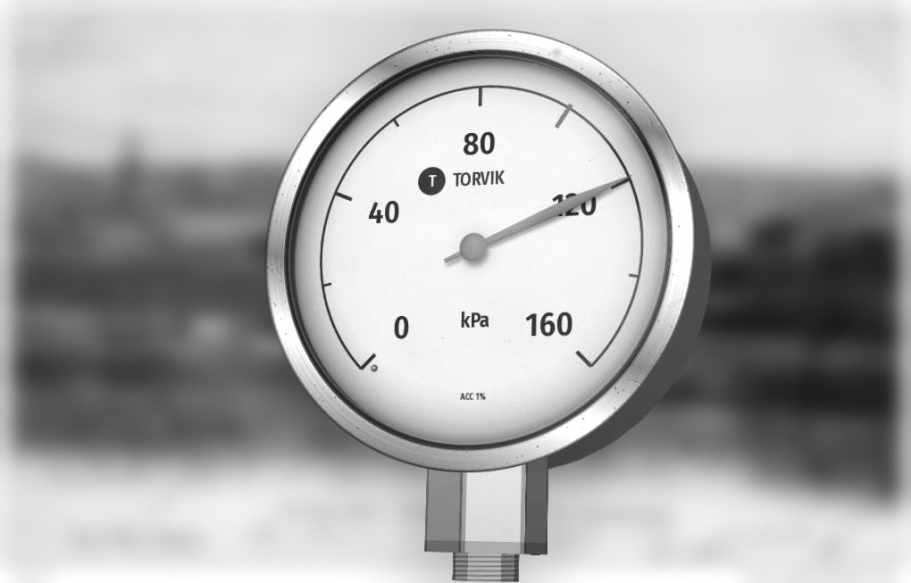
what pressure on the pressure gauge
120 kPa
